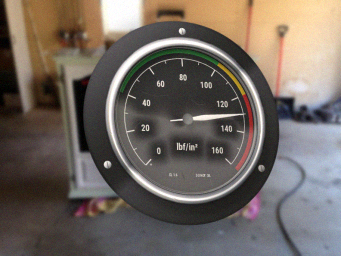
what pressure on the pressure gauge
130 psi
